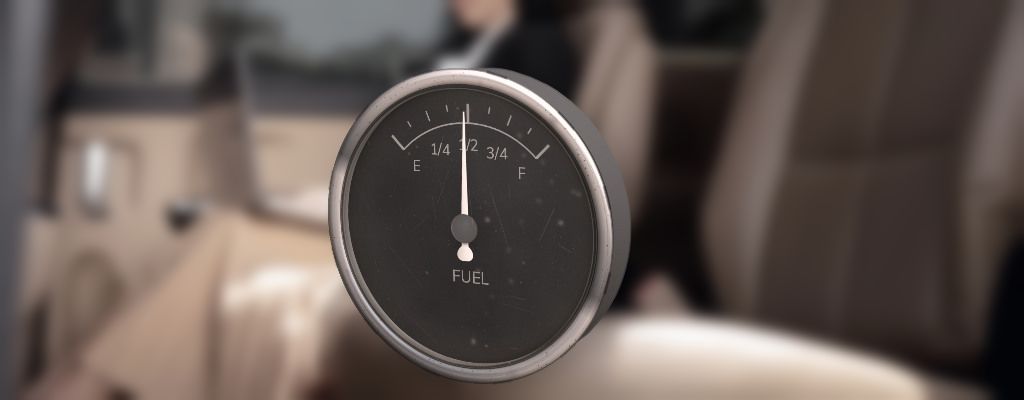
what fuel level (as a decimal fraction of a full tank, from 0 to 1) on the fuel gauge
0.5
